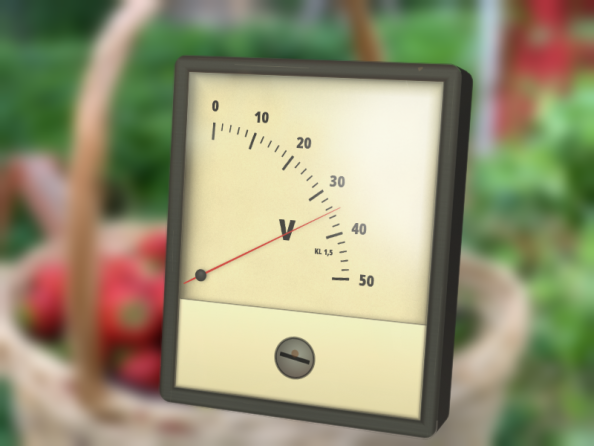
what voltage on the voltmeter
35 V
